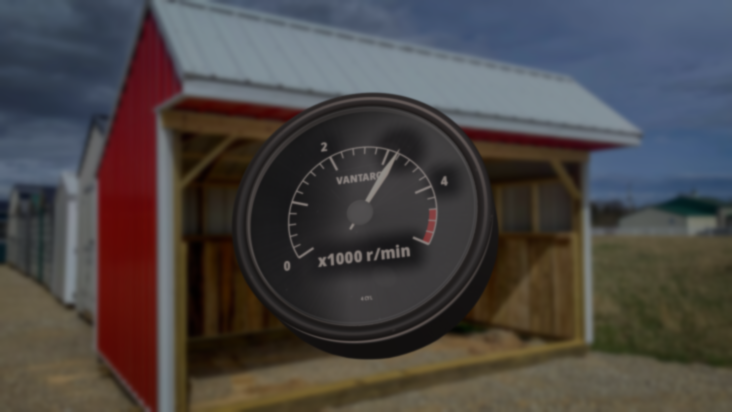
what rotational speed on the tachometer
3200 rpm
